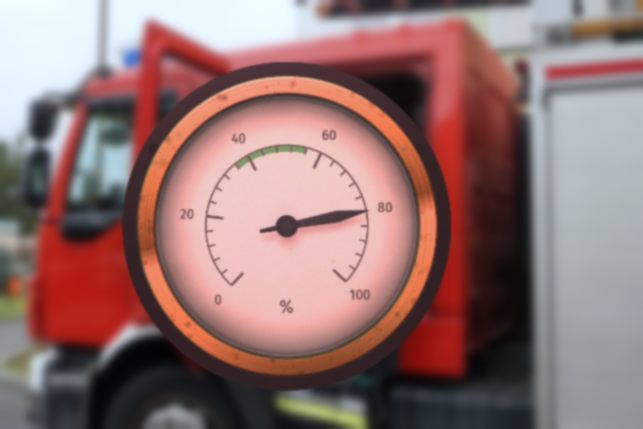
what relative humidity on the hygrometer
80 %
